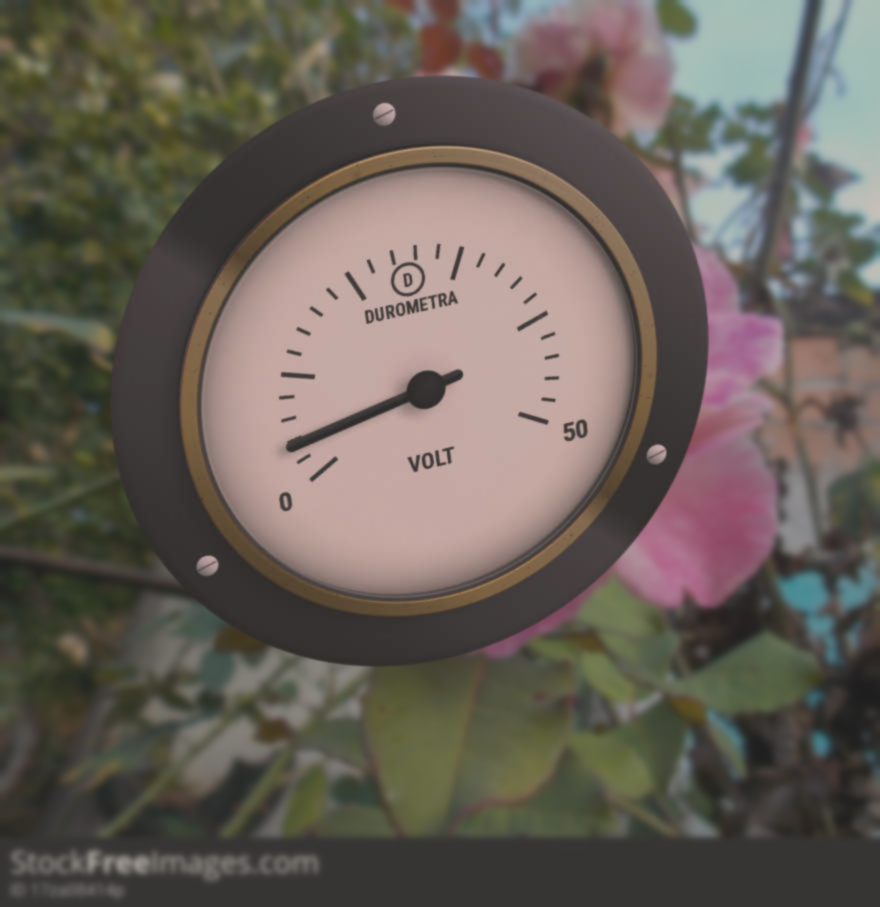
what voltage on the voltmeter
4 V
